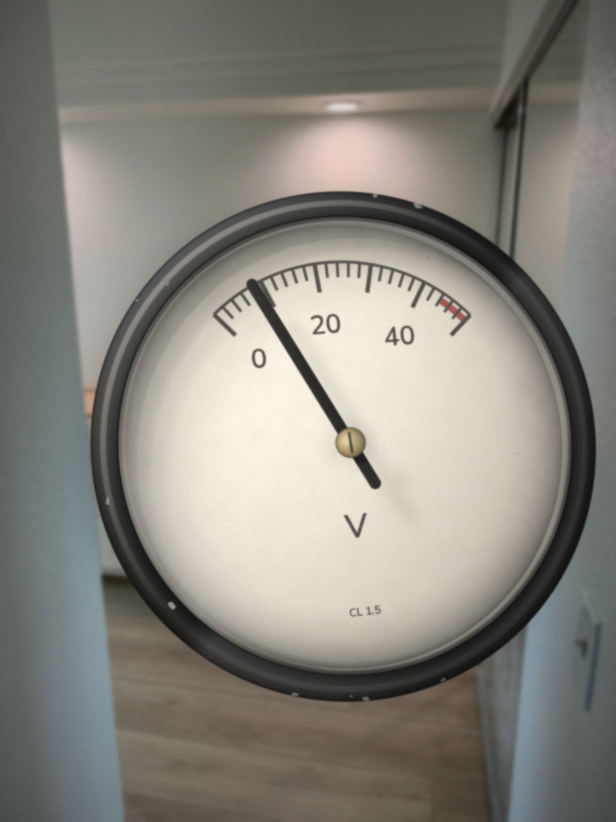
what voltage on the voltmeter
8 V
